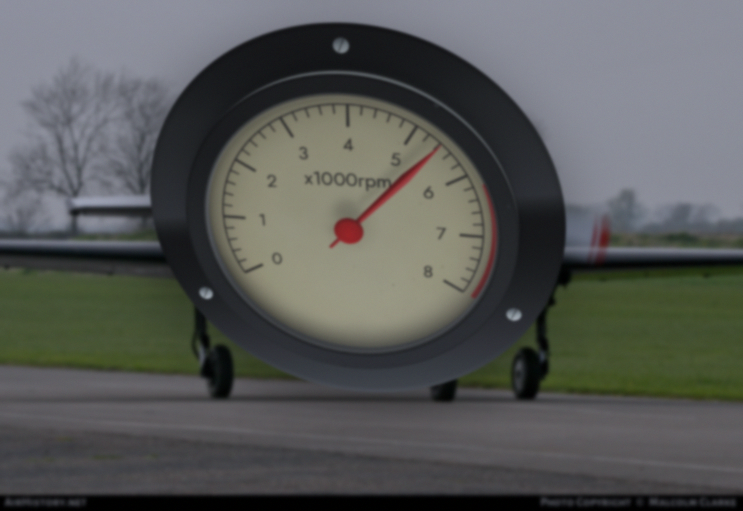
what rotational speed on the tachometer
5400 rpm
